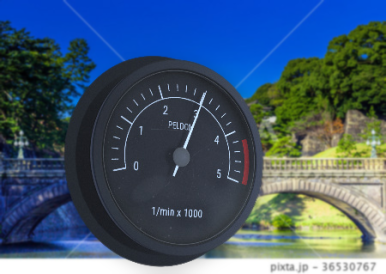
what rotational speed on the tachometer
3000 rpm
